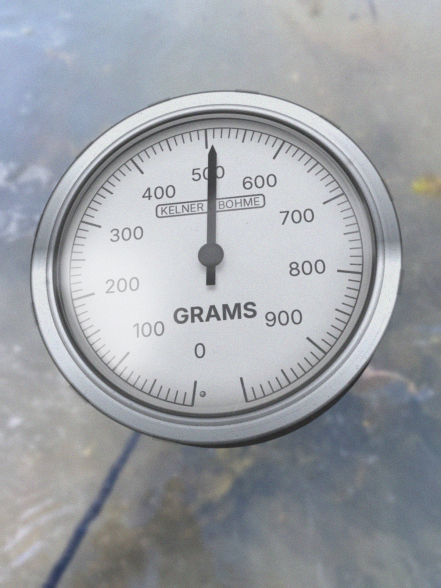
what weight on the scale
510 g
